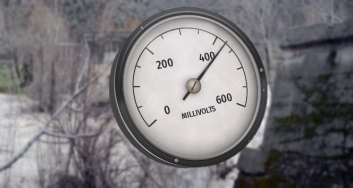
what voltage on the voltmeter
425 mV
